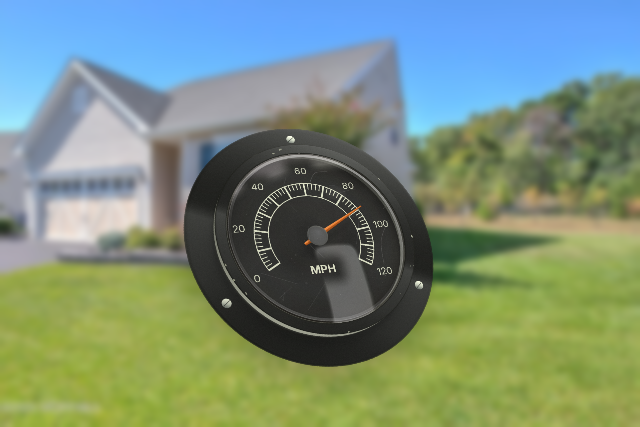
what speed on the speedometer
90 mph
